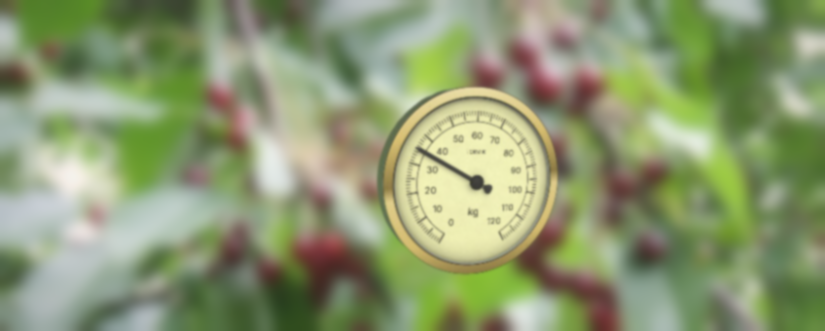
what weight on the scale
35 kg
